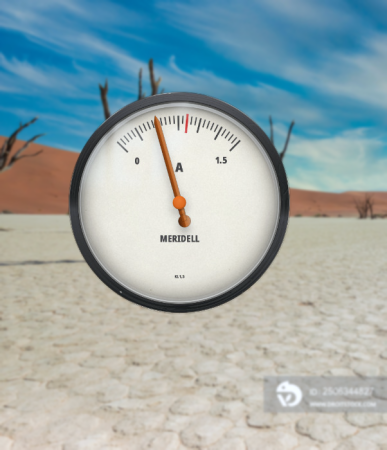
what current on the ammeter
0.5 A
